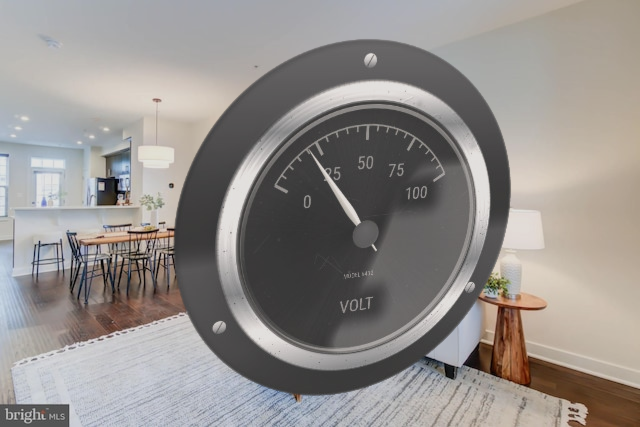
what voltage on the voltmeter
20 V
